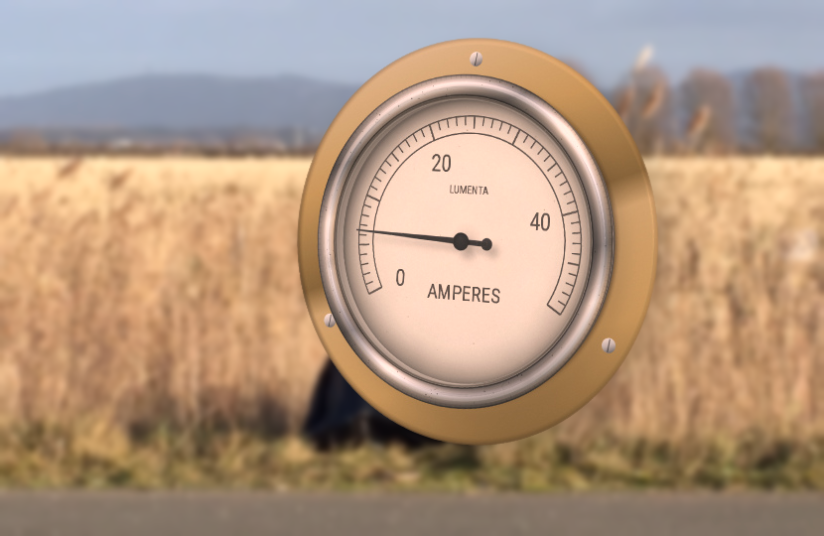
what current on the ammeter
6.5 A
